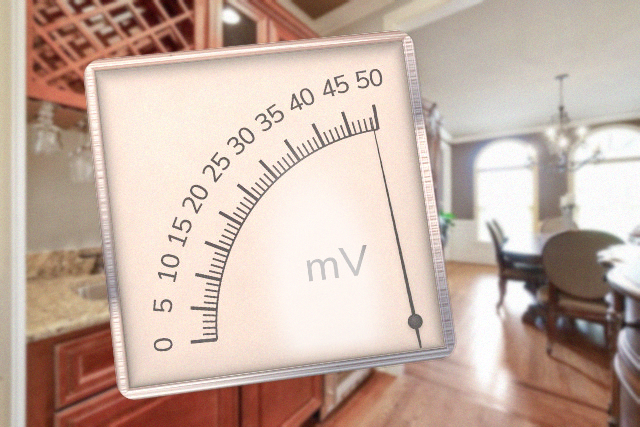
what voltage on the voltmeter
49 mV
